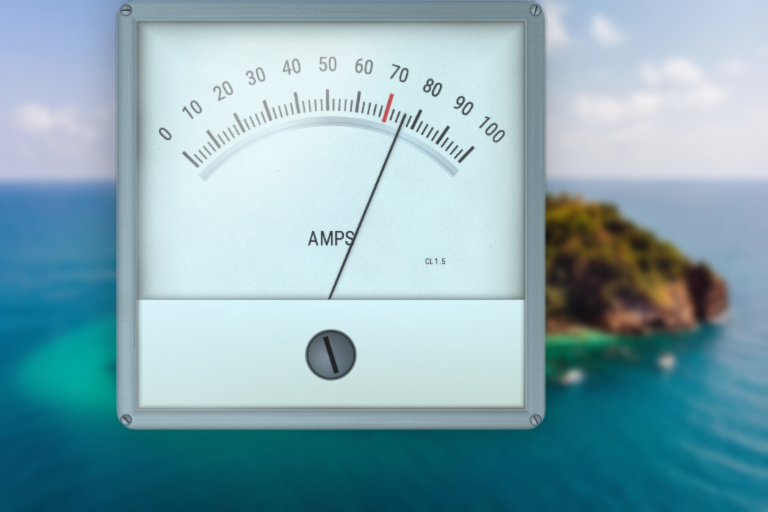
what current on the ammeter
76 A
